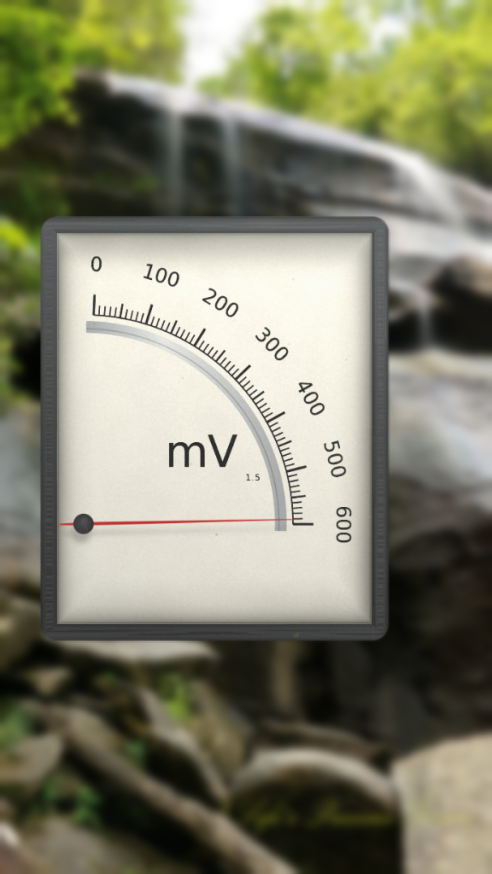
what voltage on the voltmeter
590 mV
